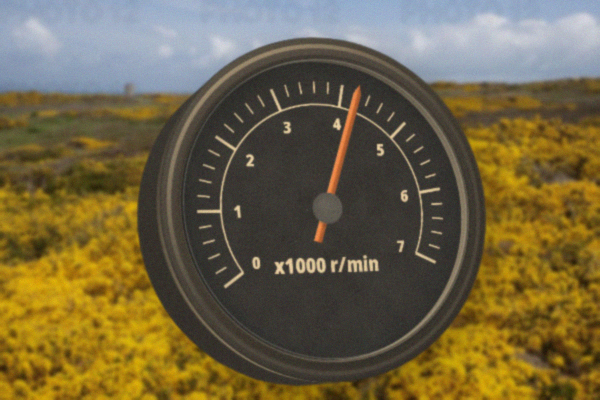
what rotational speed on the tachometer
4200 rpm
